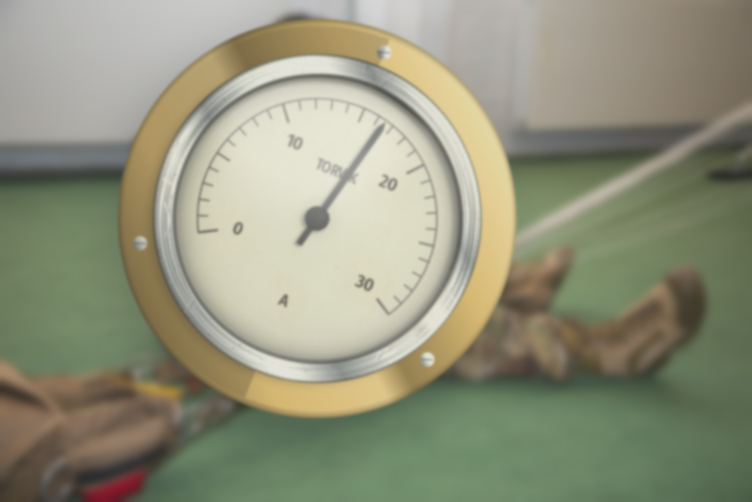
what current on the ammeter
16.5 A
